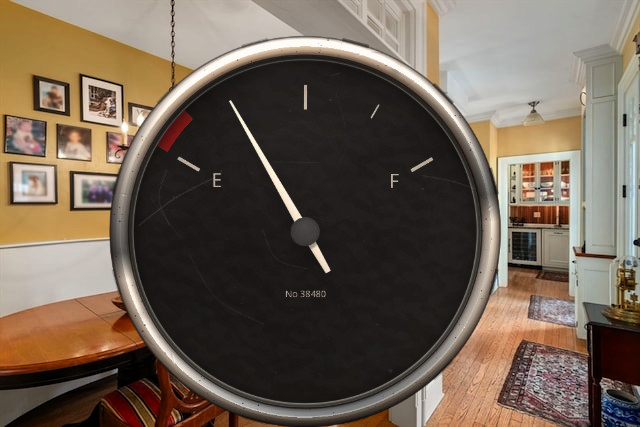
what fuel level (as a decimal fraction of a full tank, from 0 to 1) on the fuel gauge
0.25
